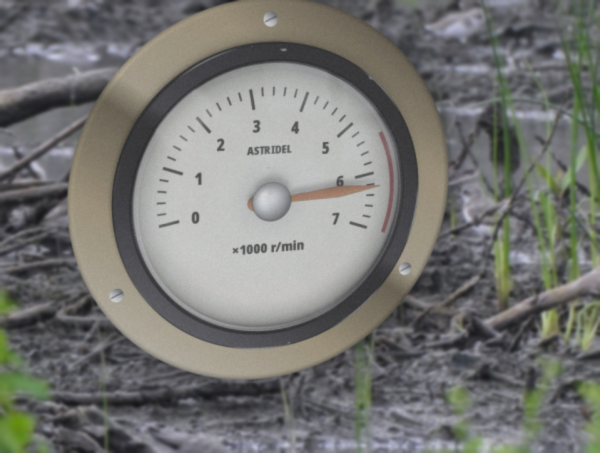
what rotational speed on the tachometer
6200 rpm
